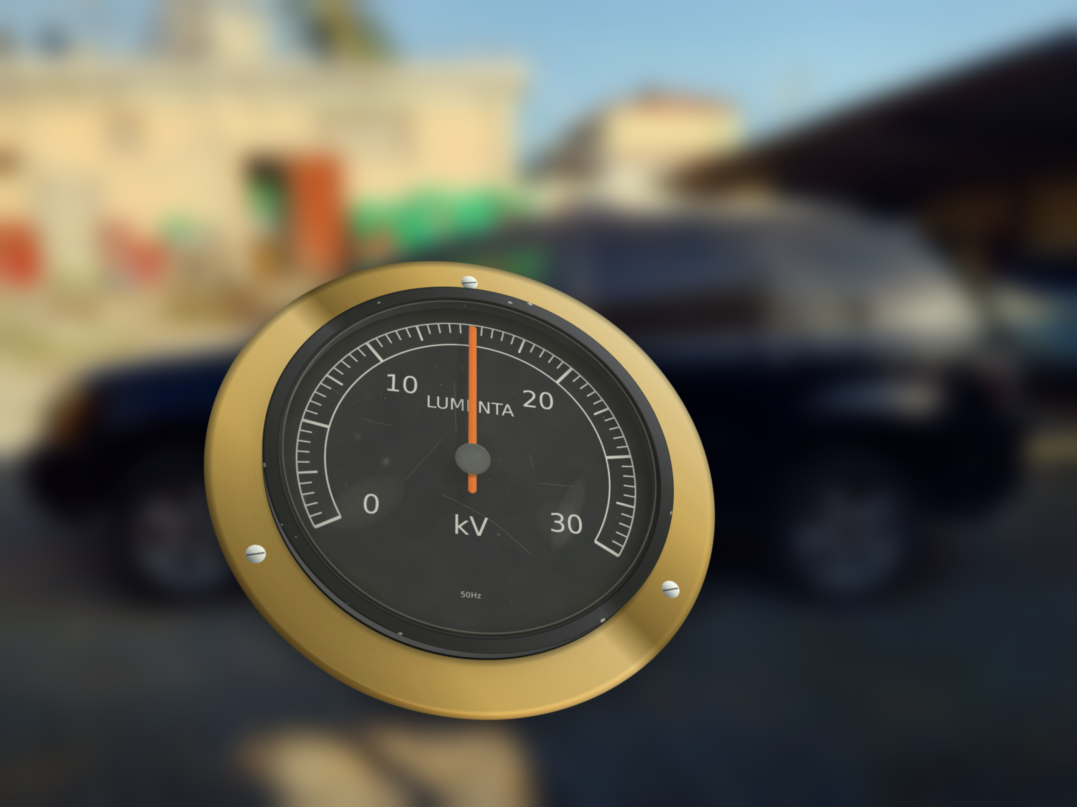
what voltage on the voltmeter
15 kV
